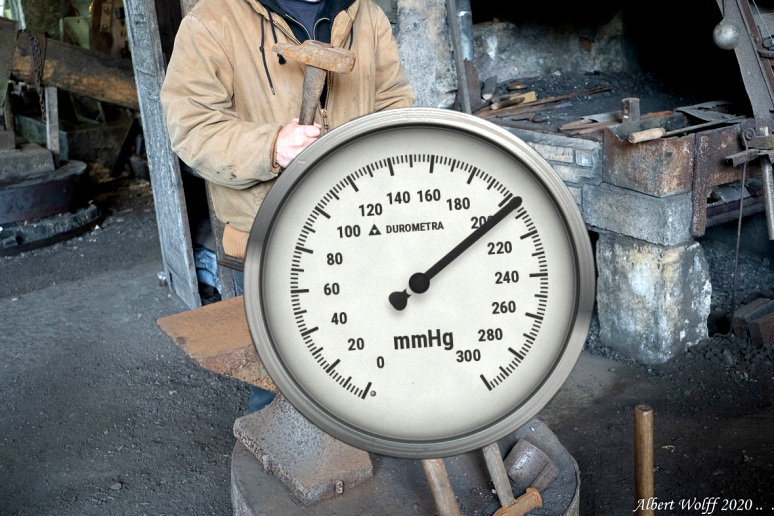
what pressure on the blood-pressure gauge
204 mmHg
